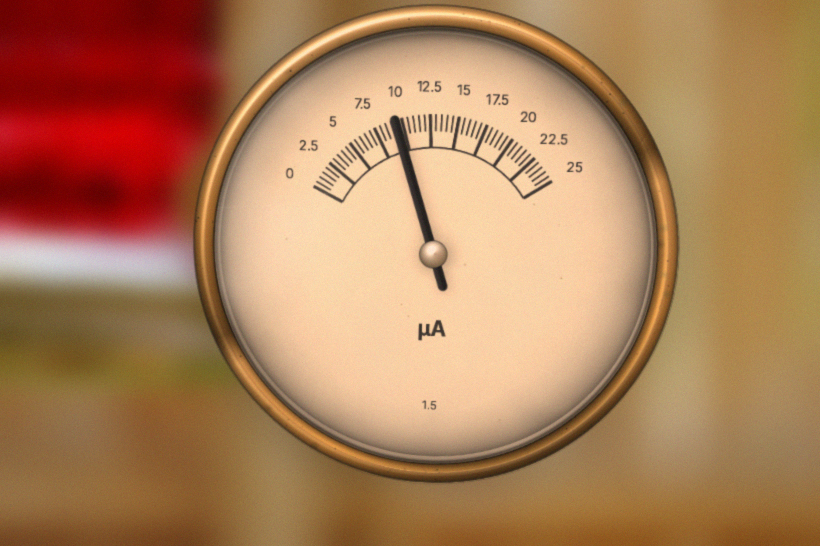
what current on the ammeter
9.5 µA
